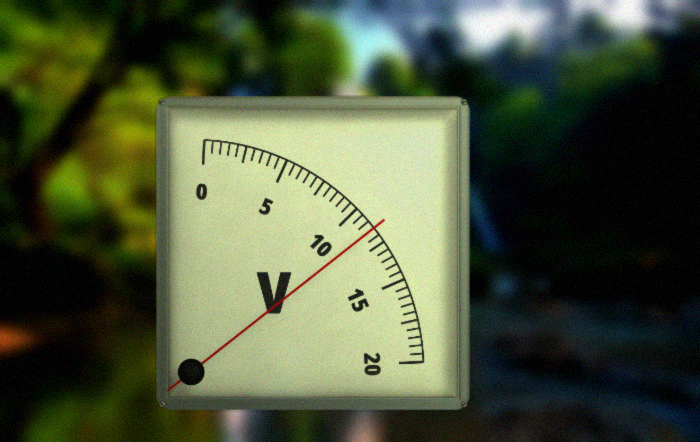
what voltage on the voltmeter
11.5 V
